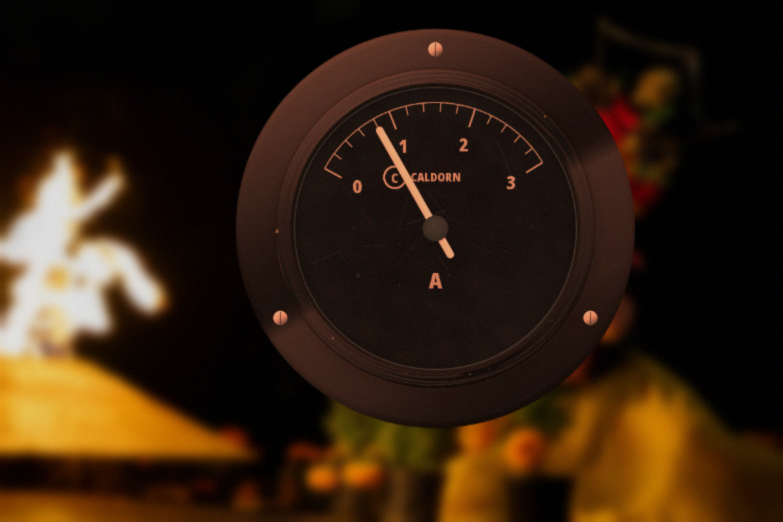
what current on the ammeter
0.8 A
